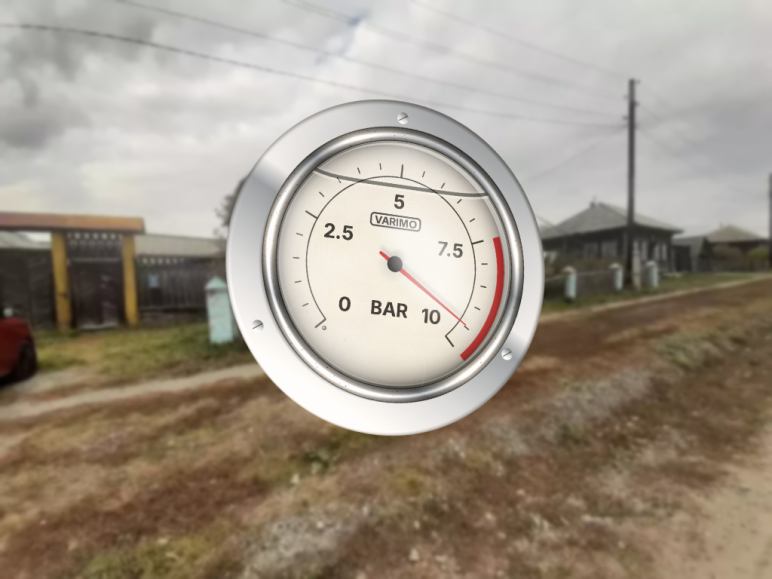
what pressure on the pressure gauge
9.5 bar
